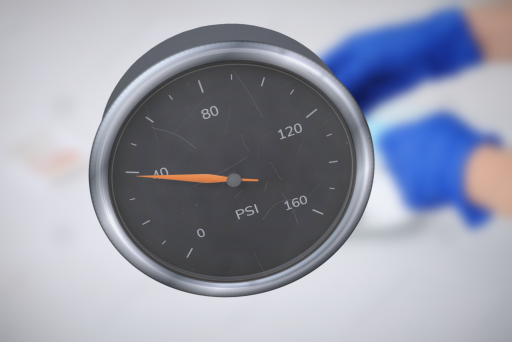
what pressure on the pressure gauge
40 psi
